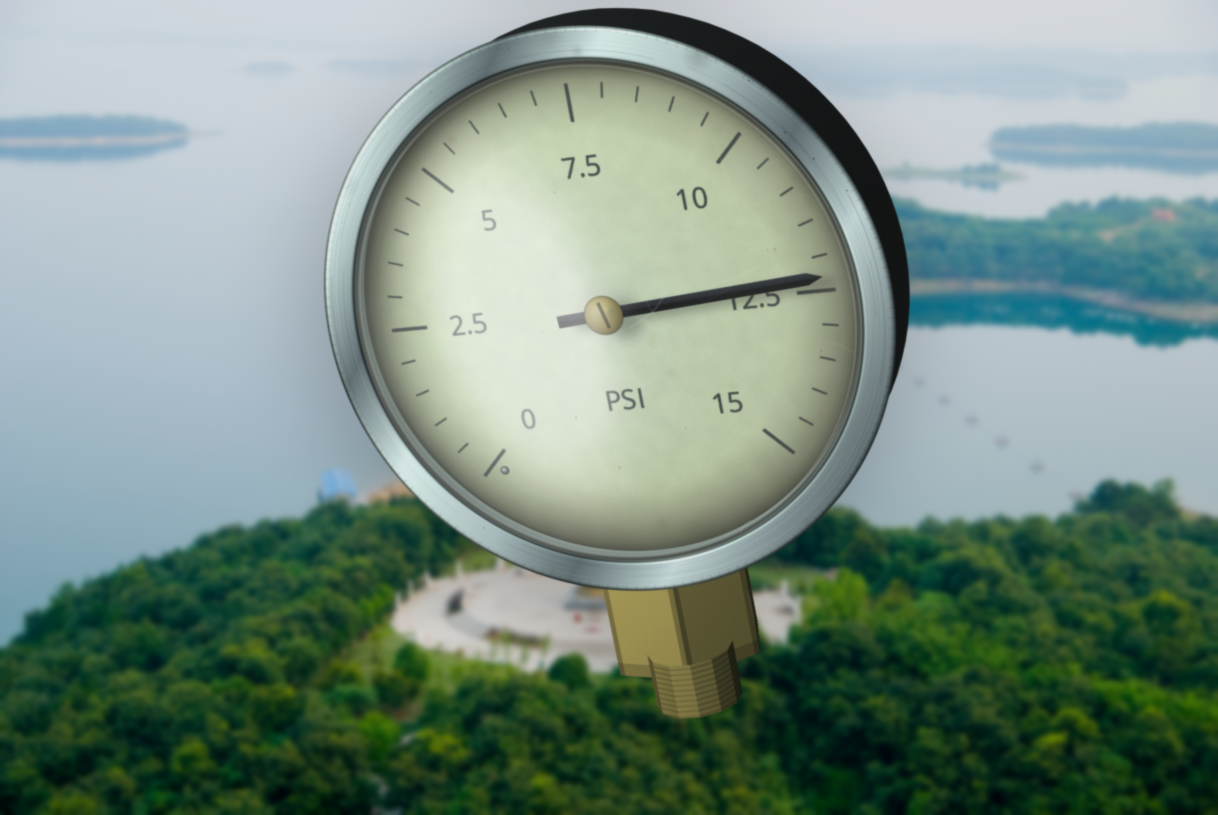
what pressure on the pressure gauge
12.25 psi
